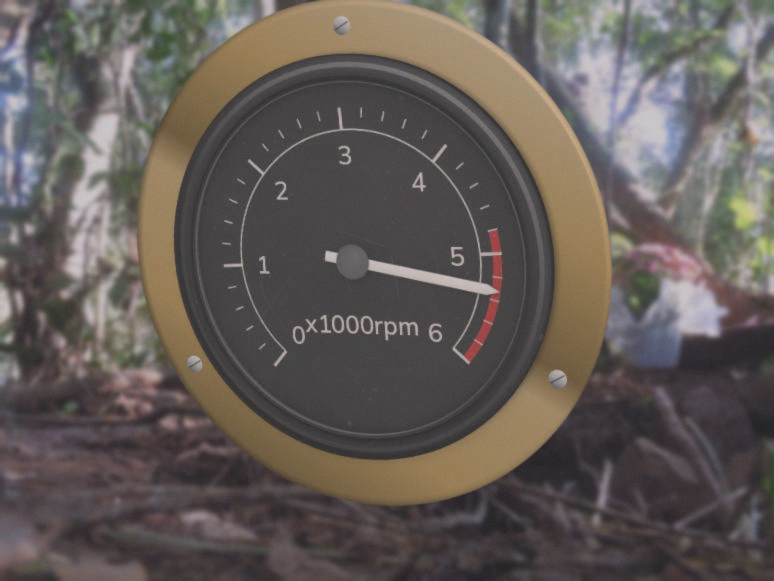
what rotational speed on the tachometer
5300 rpm
